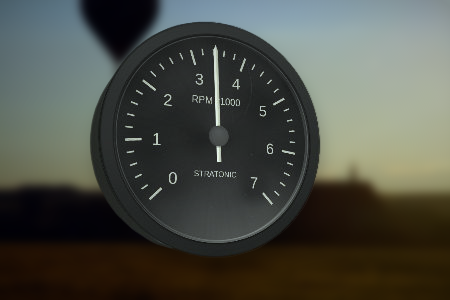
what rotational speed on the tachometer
3400 rpm
